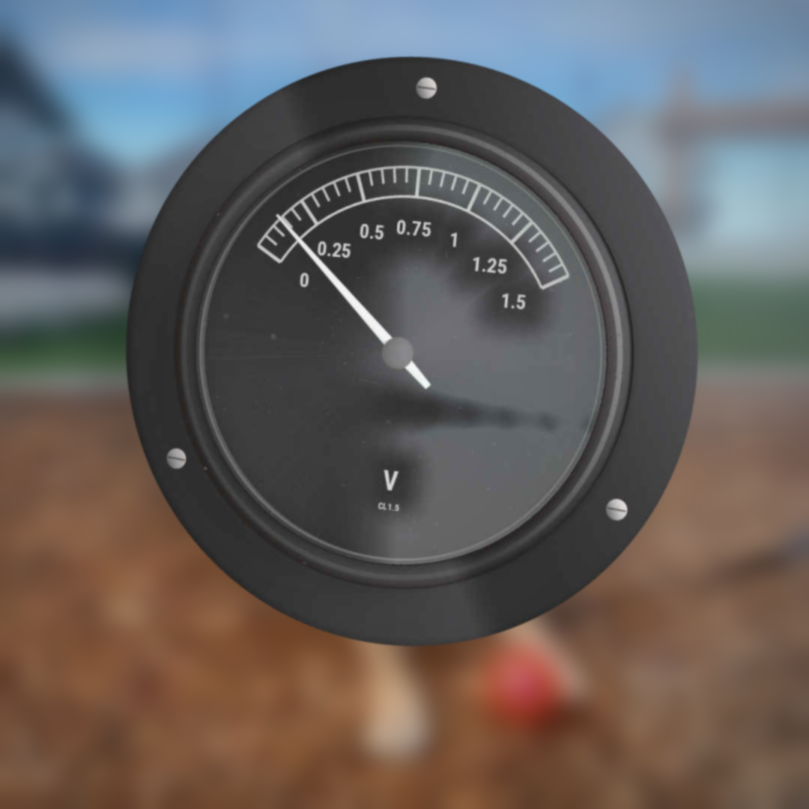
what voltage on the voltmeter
0.15 V
